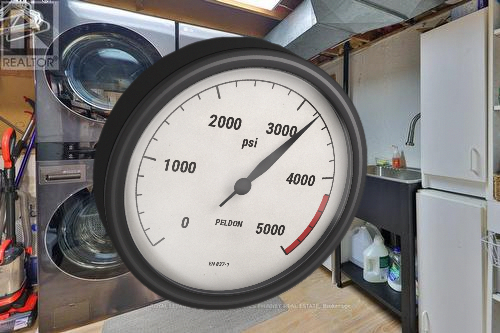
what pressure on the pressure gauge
3200 psi
